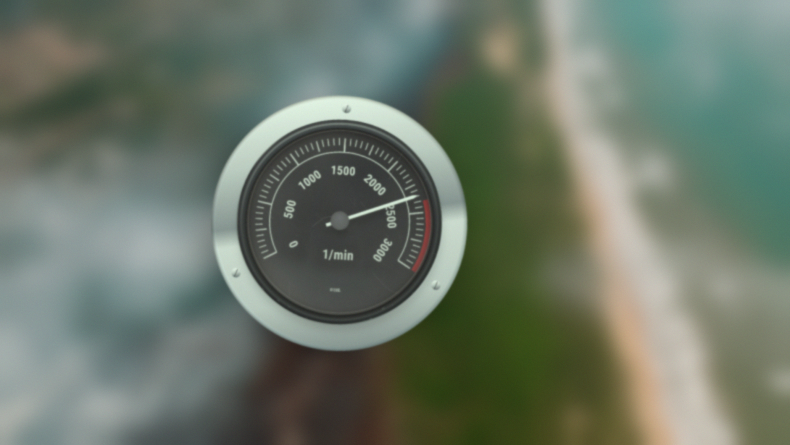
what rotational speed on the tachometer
2350 rpm
